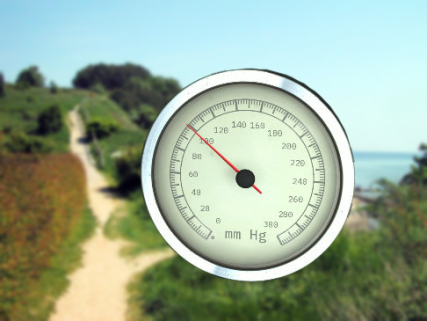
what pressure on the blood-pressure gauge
100 mmHg
